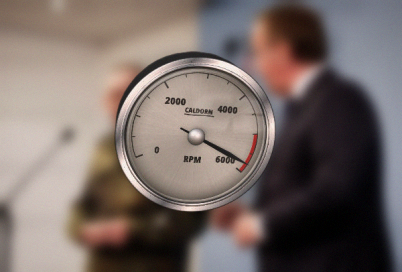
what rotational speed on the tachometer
5750 rpm
